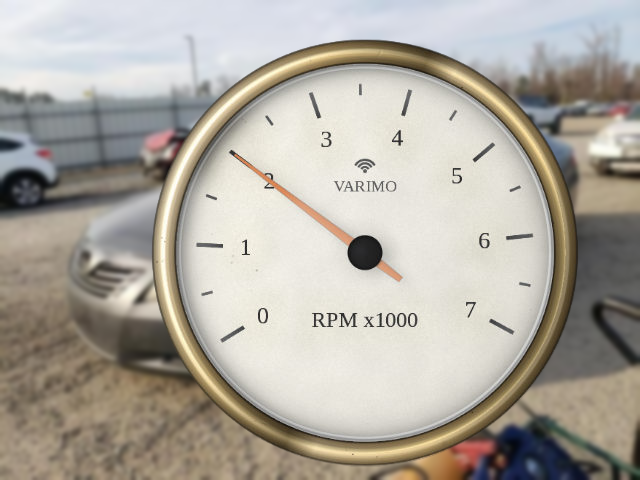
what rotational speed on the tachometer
2000 rpm
